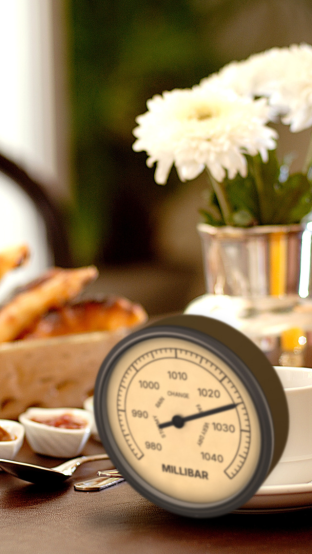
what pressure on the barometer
1025 mbar
